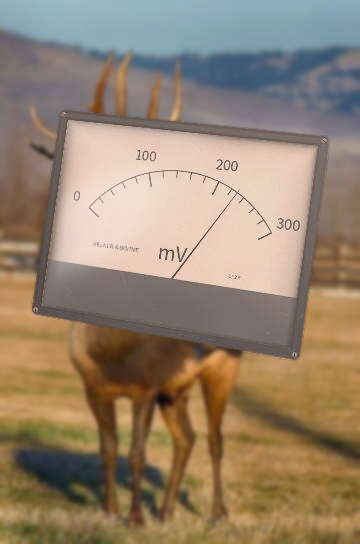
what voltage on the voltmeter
230 mV
